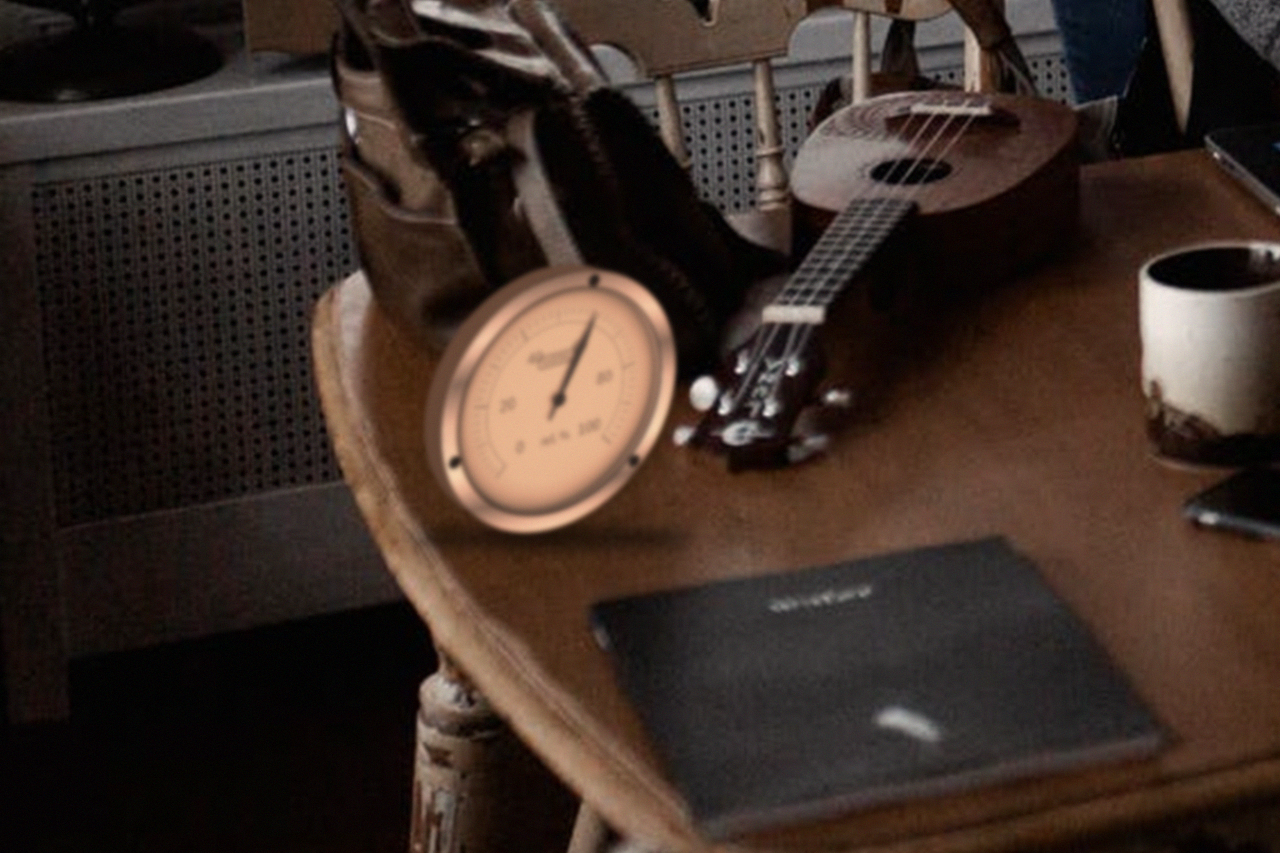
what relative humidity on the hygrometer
60 %
